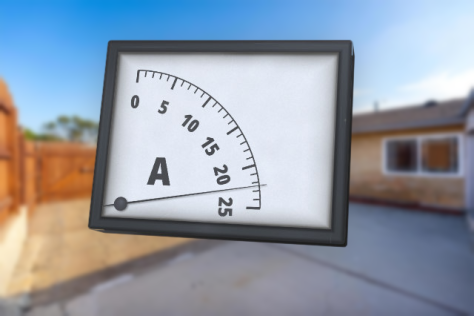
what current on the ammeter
22.5 A
